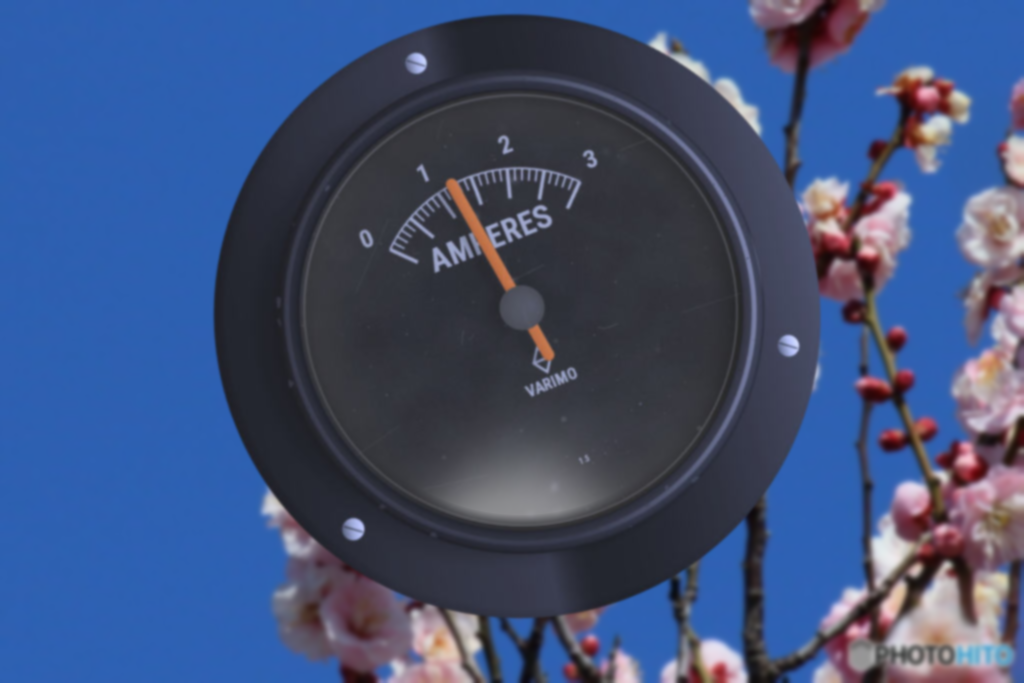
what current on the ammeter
1.2 A
